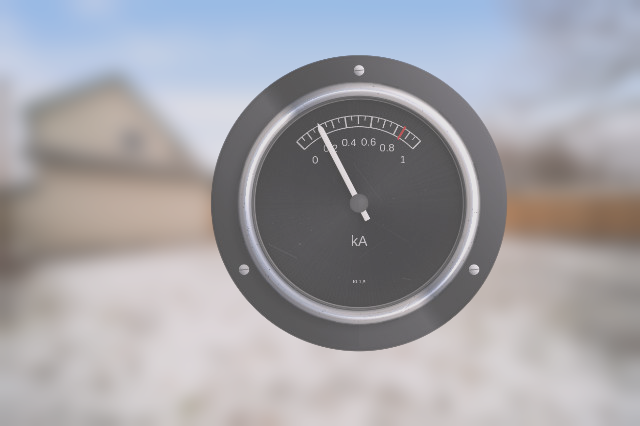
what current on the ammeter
0.2 kA
